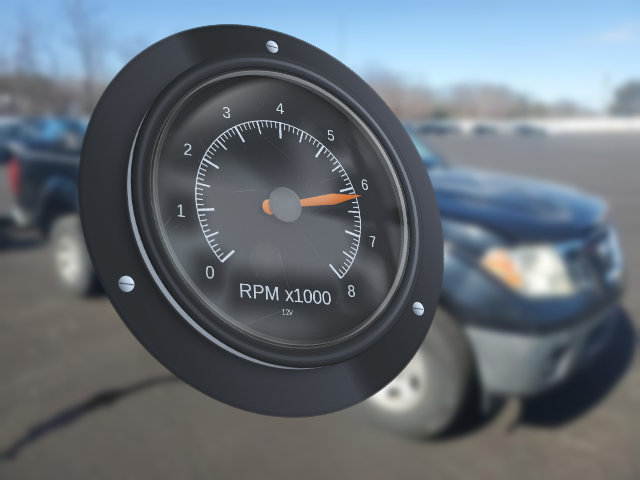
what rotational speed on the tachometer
6200 rpm
